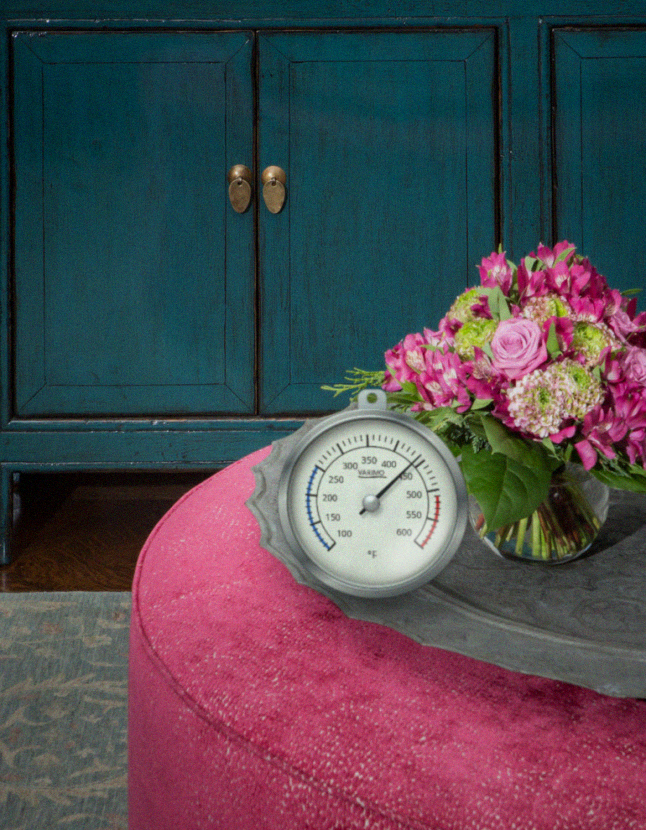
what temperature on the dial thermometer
440 °F
